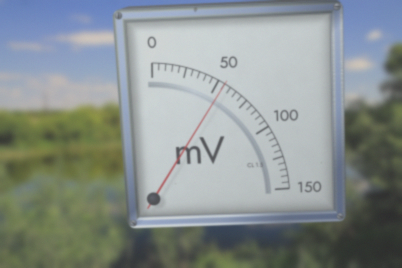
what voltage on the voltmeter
55 mV
